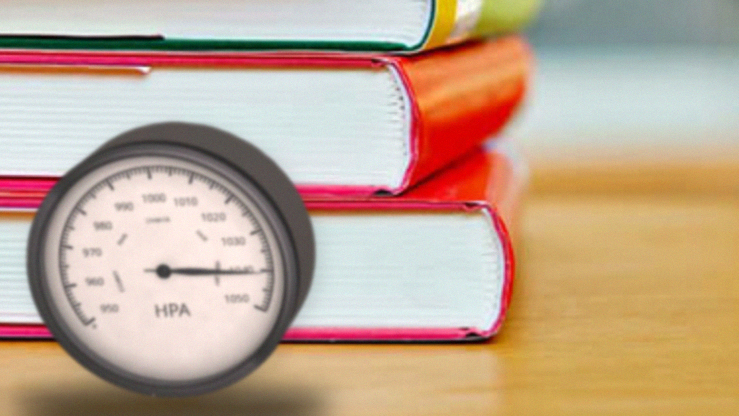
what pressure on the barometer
1040 hPa
